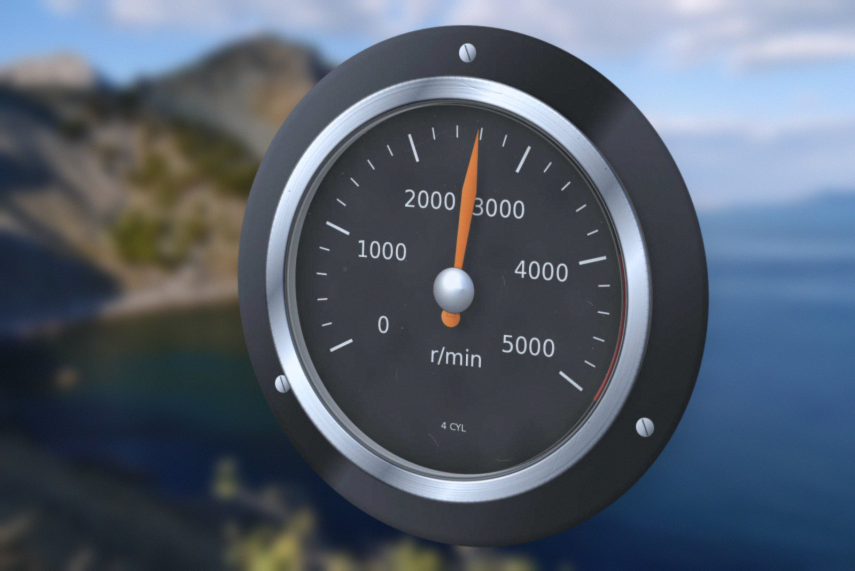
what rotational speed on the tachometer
2600 rpm
